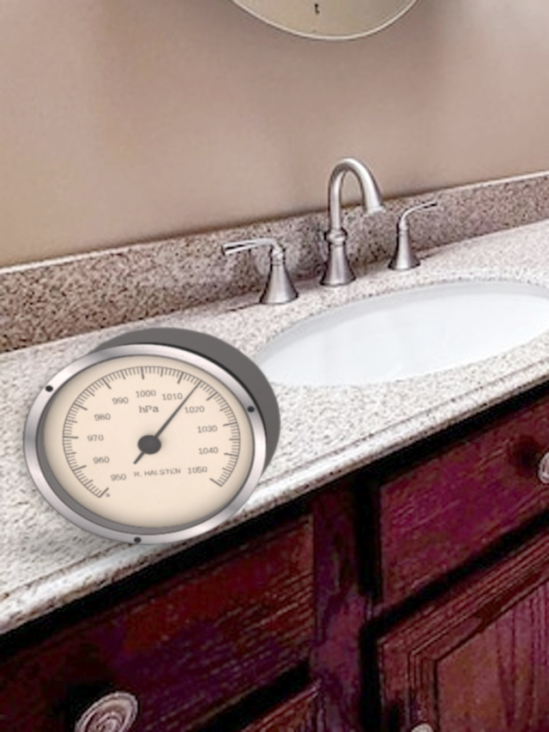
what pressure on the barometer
1015 hPa
